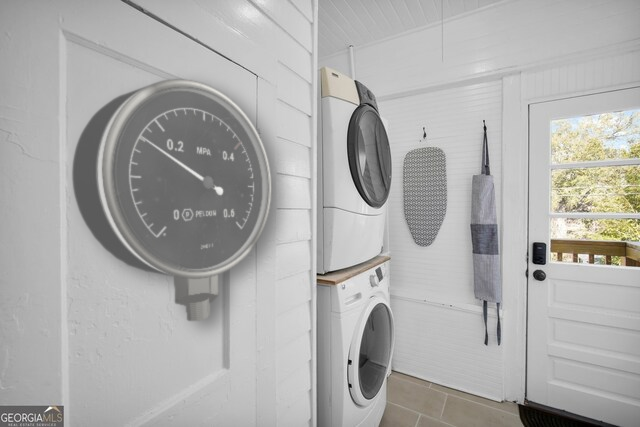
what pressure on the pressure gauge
0.16 MPa
